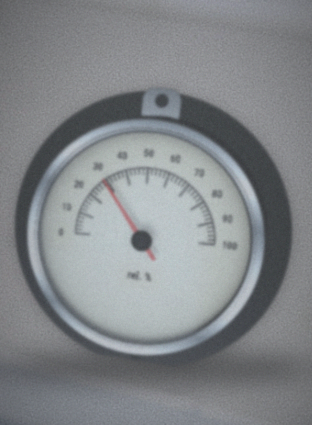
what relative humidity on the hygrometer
30 %
